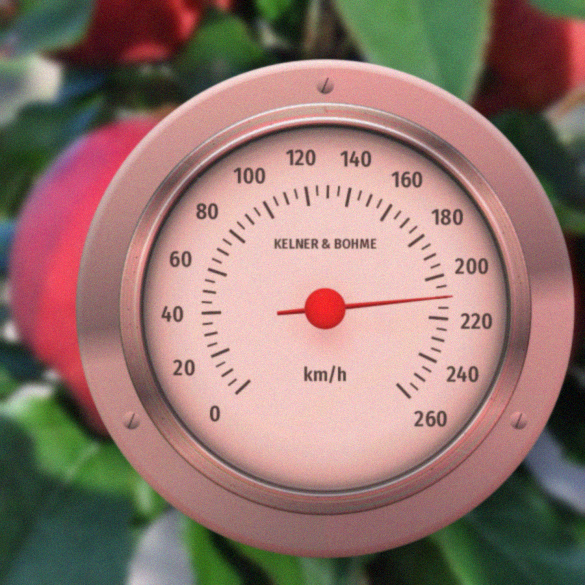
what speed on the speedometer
210 km/h
